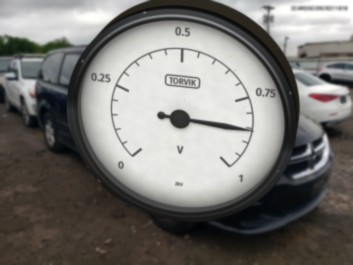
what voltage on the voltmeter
0.85 V
